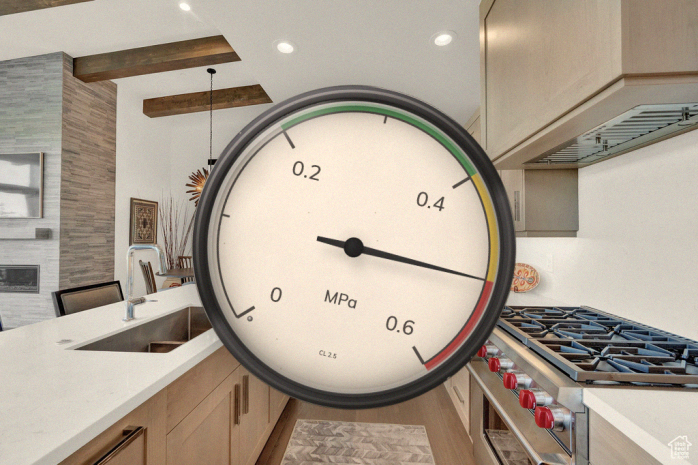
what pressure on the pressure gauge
0.5 MPa
